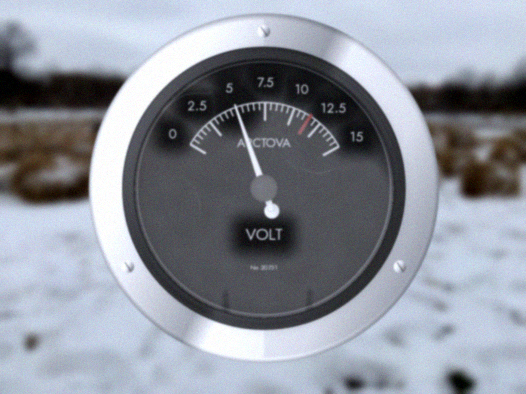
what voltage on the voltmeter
5 V
